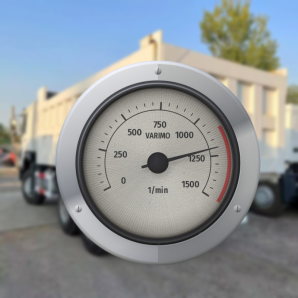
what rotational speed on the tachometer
1200 rpm
